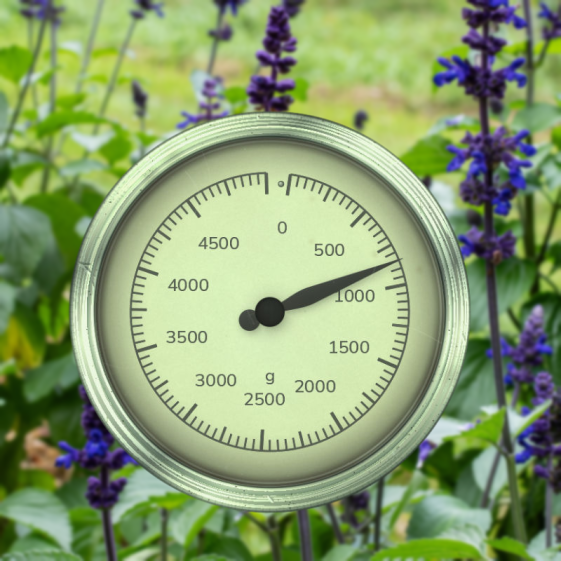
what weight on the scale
850 g
